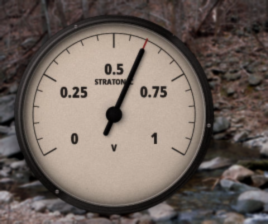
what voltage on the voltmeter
0.6 V
